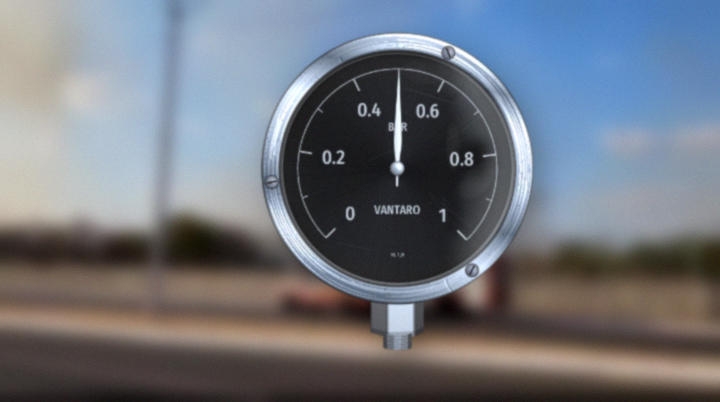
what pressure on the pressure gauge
0.5 bar
